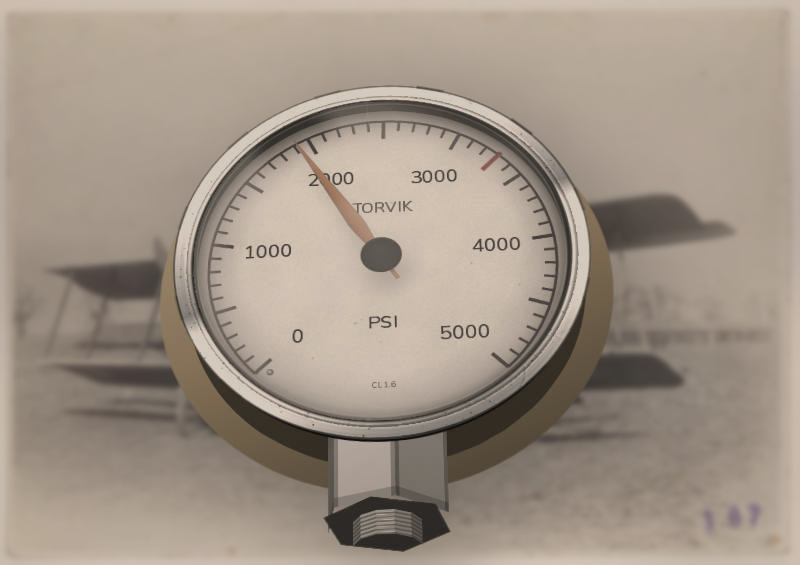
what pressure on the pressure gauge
1900 psi
